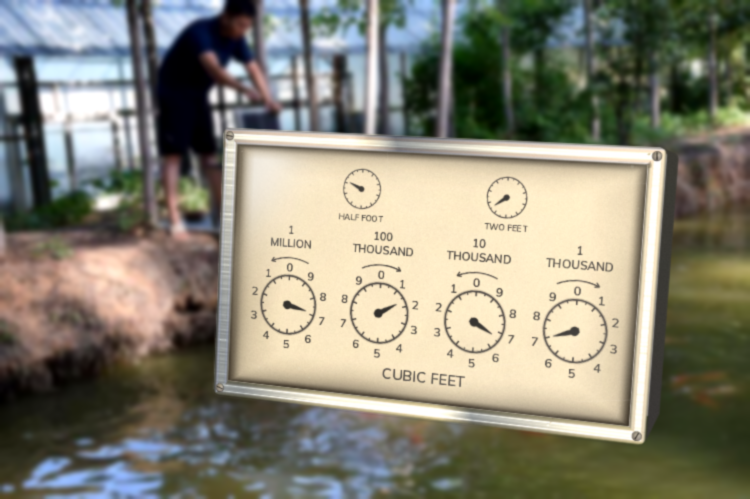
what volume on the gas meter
716700 ft³
